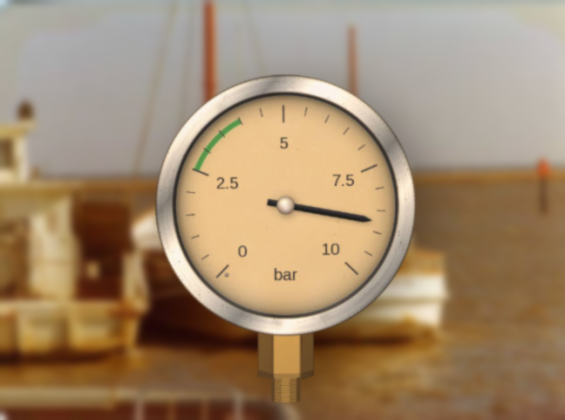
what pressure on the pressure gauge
8.75 bar
